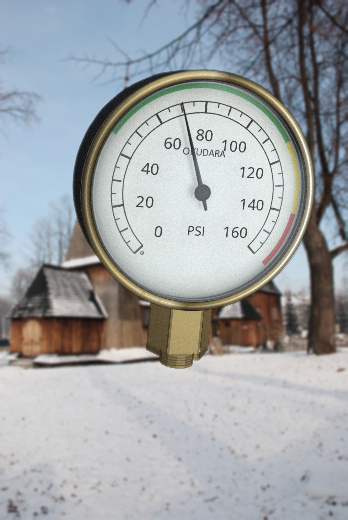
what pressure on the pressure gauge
70 psi
